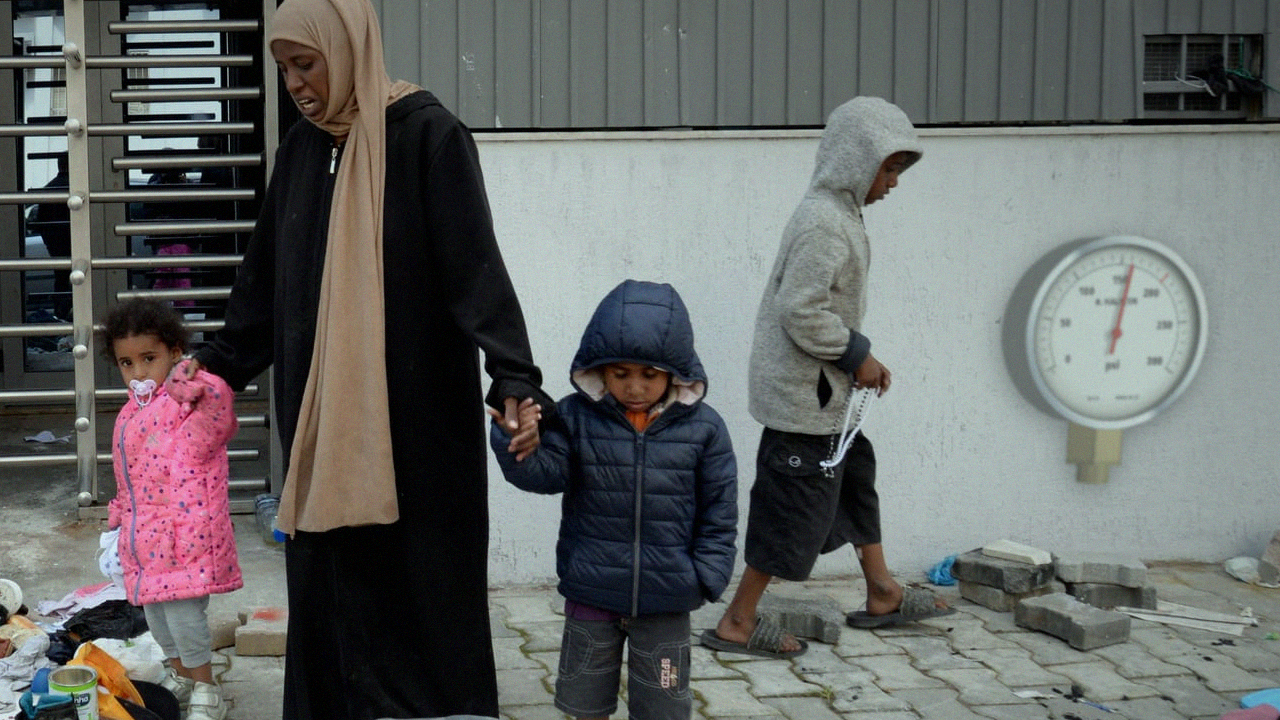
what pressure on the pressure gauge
160 psi
